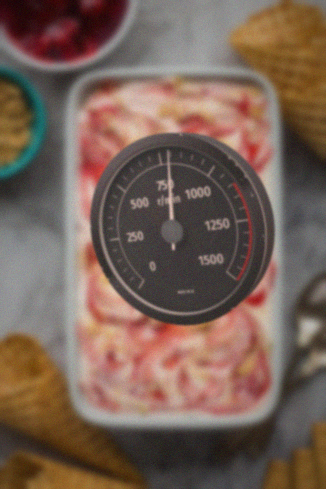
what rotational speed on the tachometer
800 rpm
